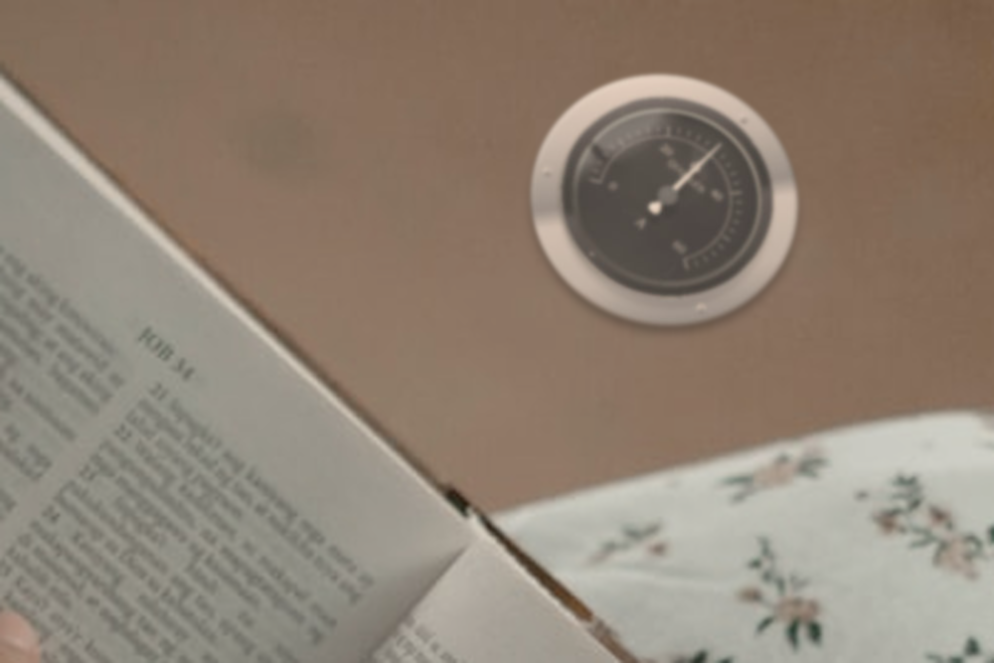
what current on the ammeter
30 A
